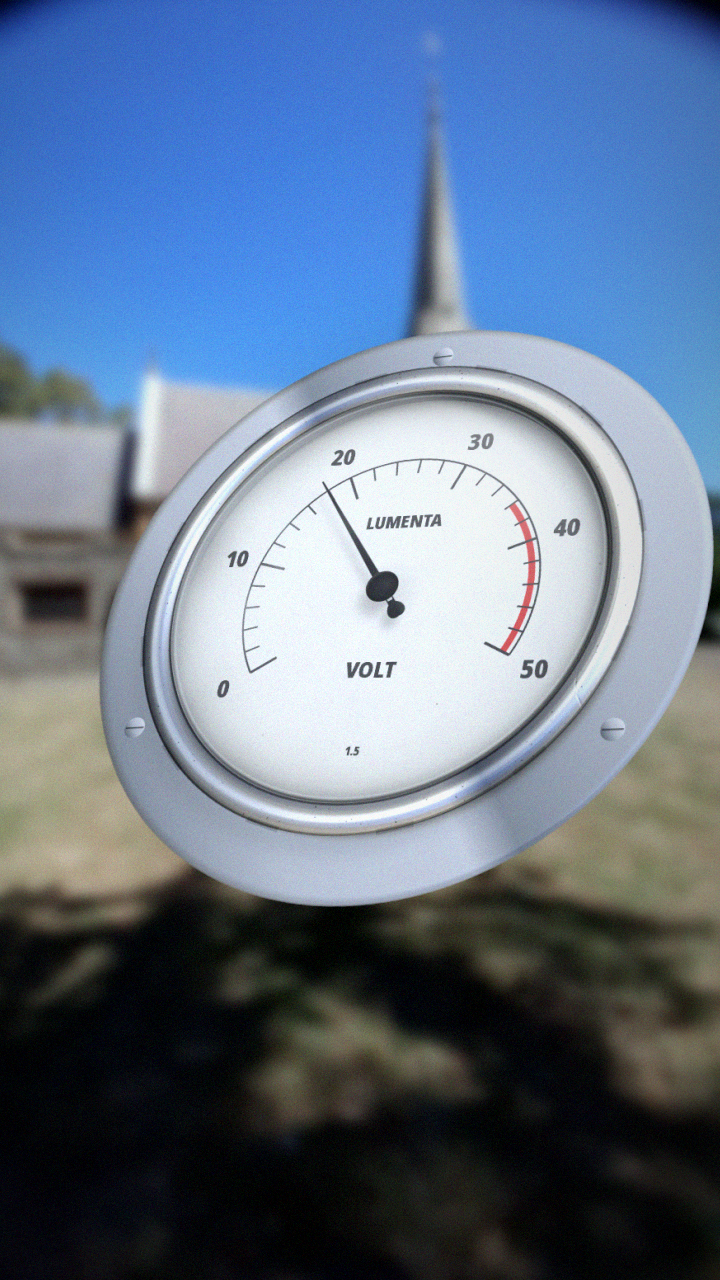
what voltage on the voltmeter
18 V
